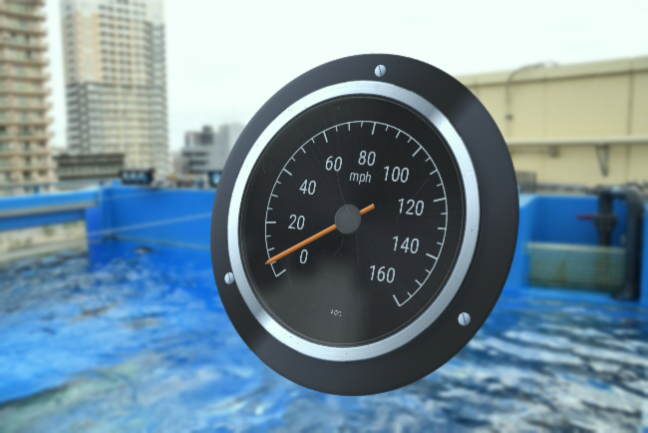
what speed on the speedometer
5 mph
